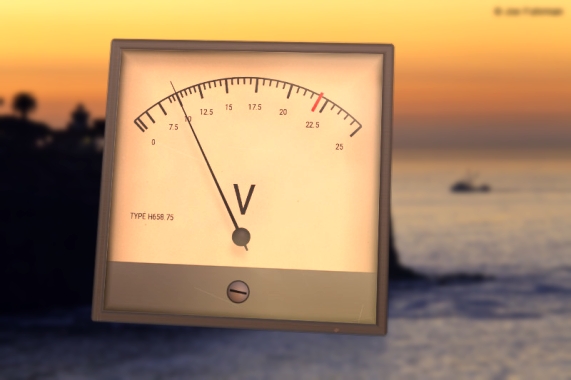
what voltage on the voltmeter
10 V
